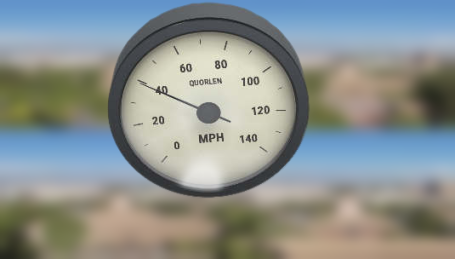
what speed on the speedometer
40 mph
